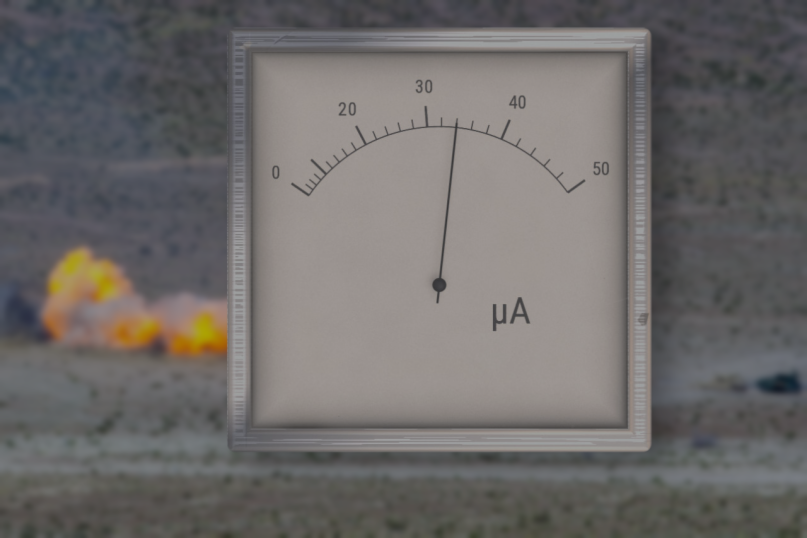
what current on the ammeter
34 µA
